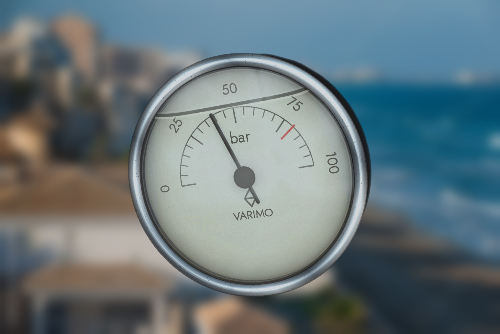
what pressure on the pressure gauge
40 bar
